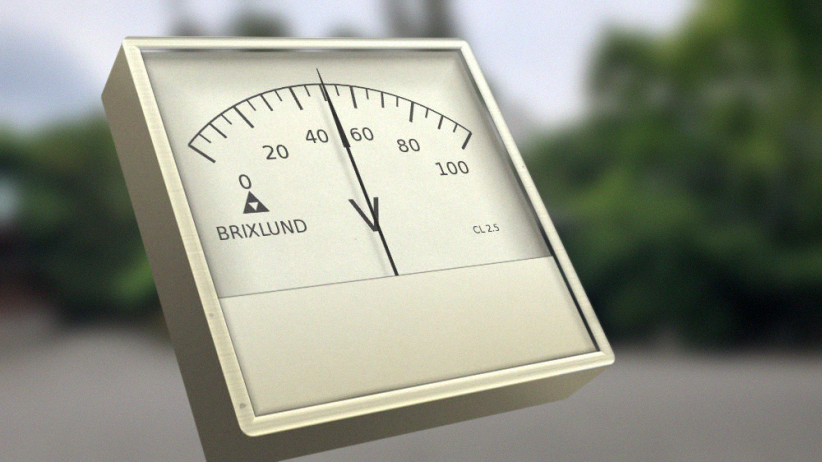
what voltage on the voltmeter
50 V
